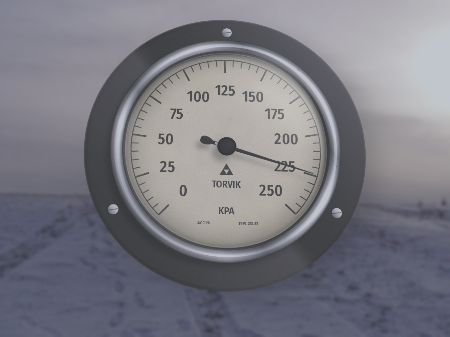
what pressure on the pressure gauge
225 kPa
